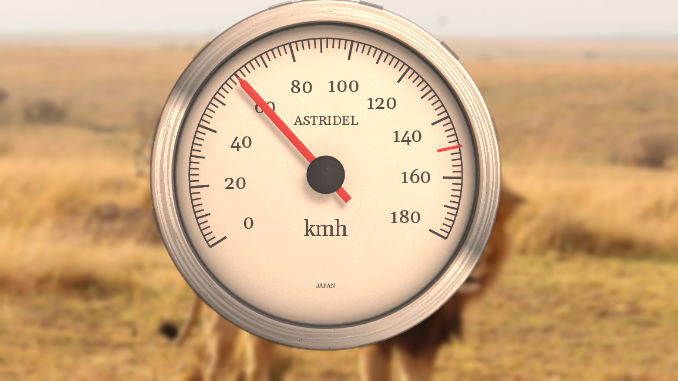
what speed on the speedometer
60 km/h
